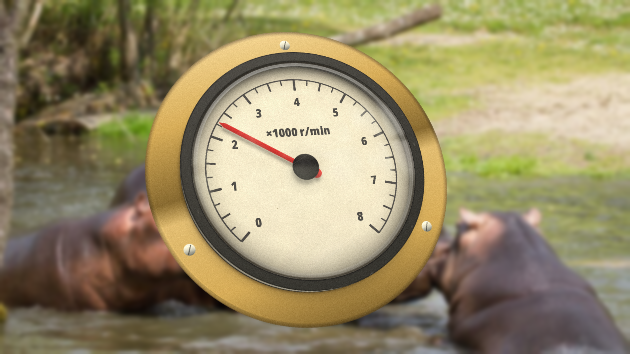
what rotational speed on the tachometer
2250 rpm
